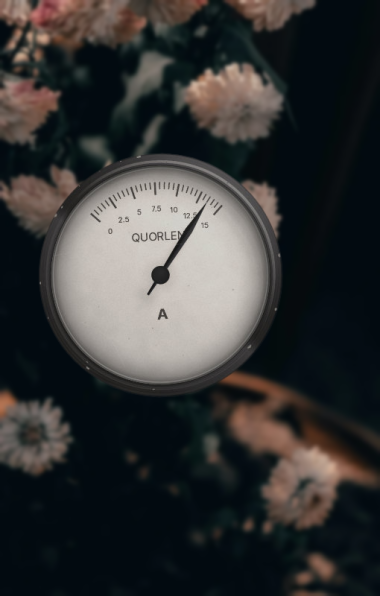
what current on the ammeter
13.5 A
